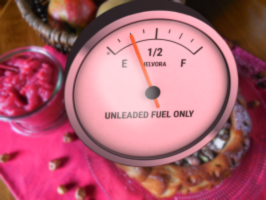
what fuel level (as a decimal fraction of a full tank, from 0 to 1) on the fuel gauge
0.25
